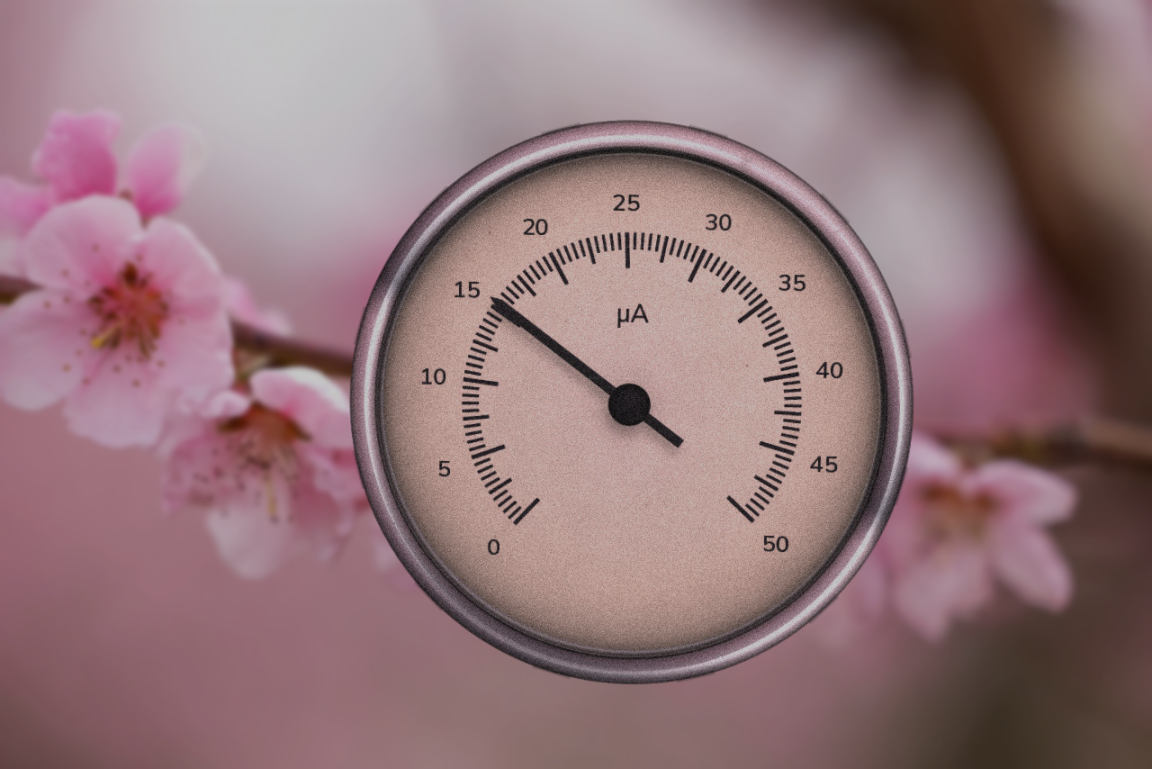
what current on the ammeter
15.5 µA
